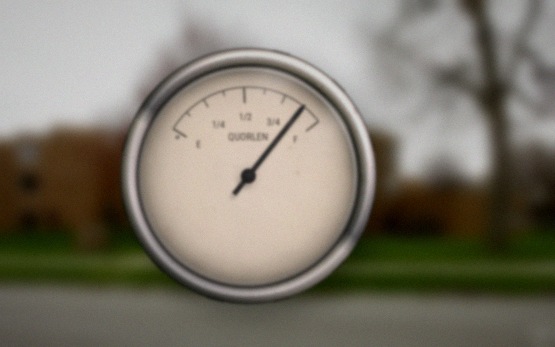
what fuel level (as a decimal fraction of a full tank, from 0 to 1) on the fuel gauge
0.875
